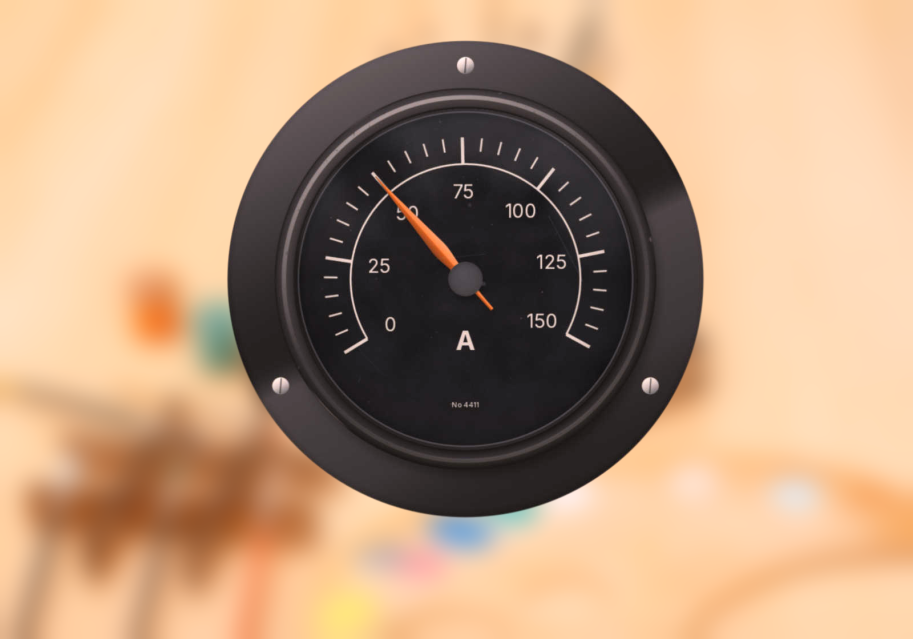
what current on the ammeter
50 A
